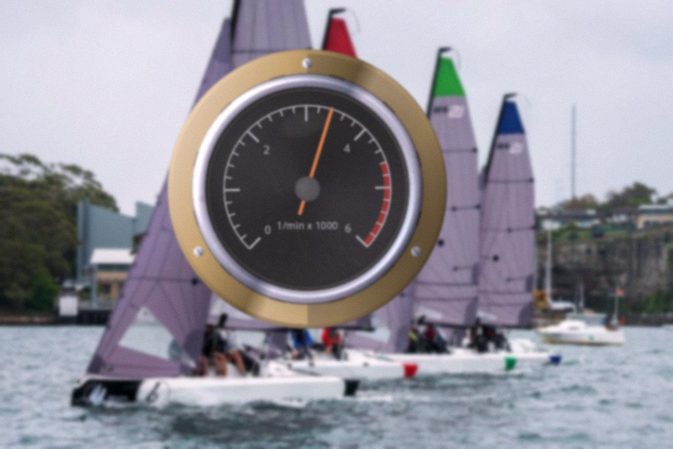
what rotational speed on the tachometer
3400 rpm
